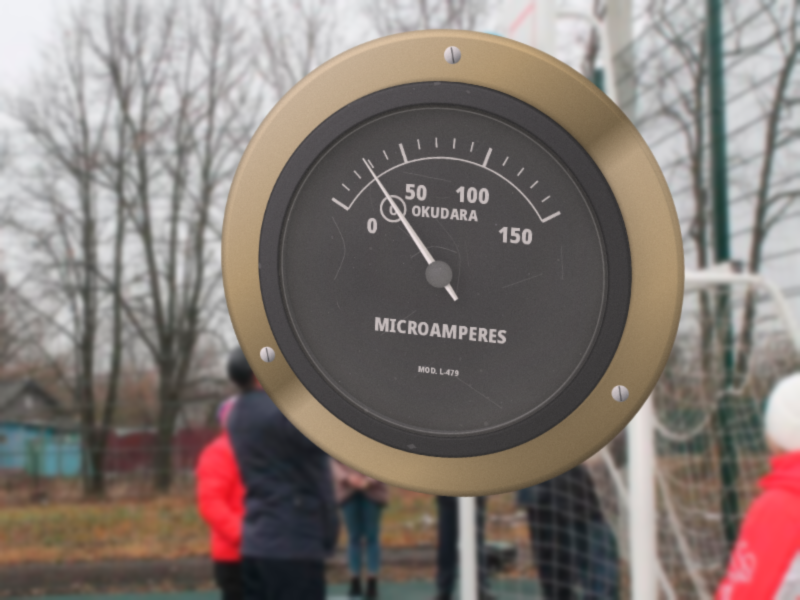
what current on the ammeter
30 µA
